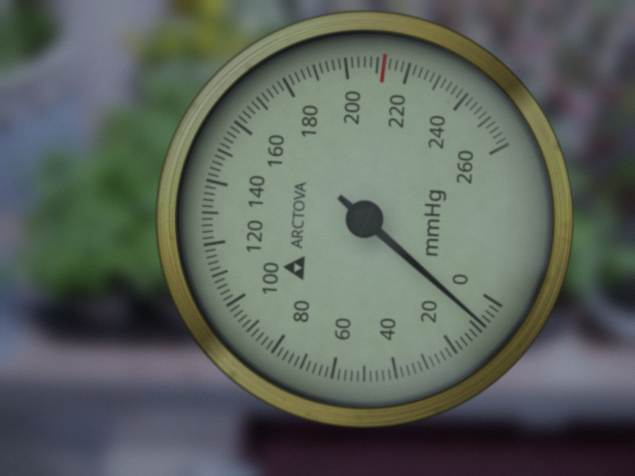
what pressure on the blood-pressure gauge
8 mmHg
